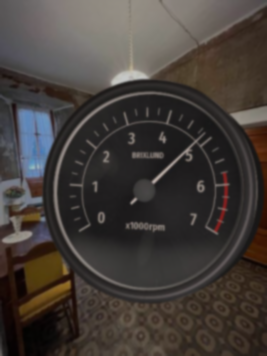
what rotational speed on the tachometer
4875 rpm
